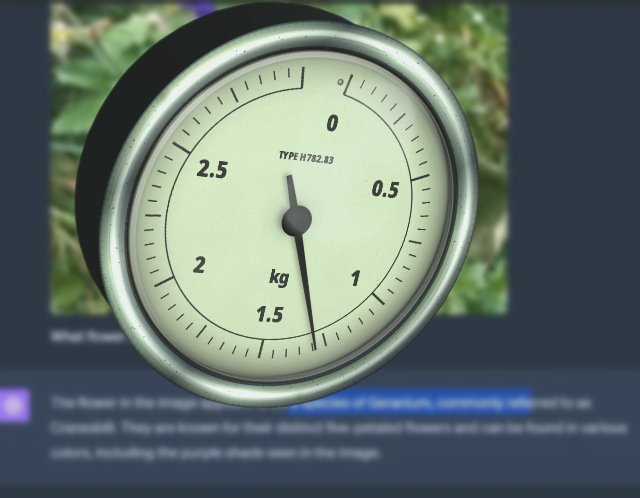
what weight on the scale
1.3 kg
